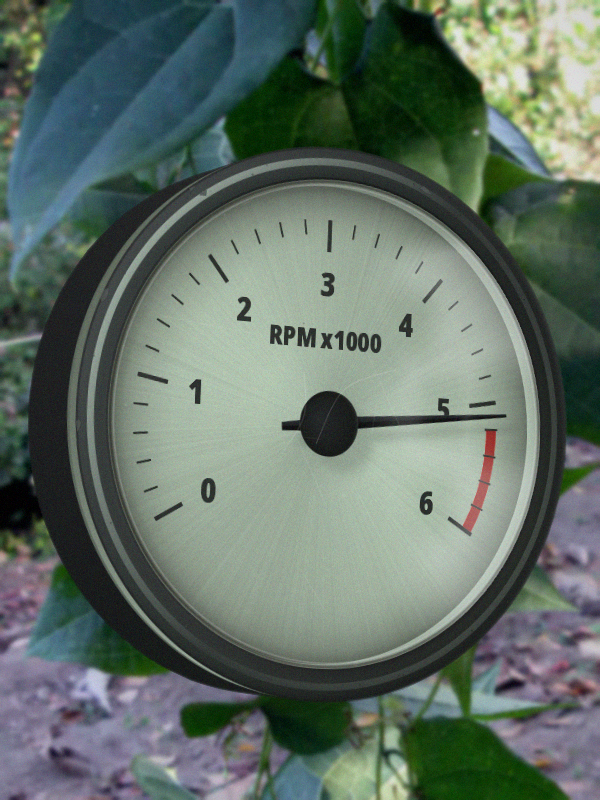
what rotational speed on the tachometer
5100 rpm
